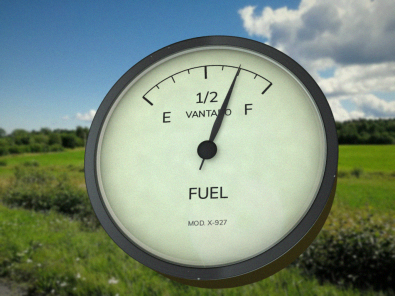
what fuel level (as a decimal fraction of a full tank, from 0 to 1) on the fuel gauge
0.75
